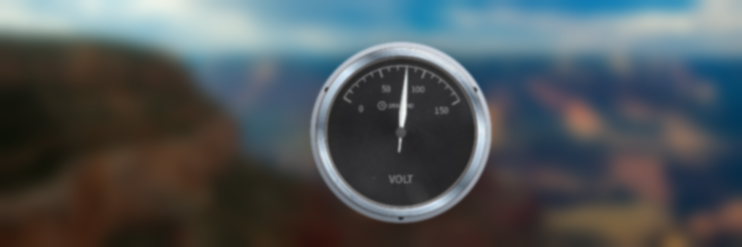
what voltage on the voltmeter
80 V
